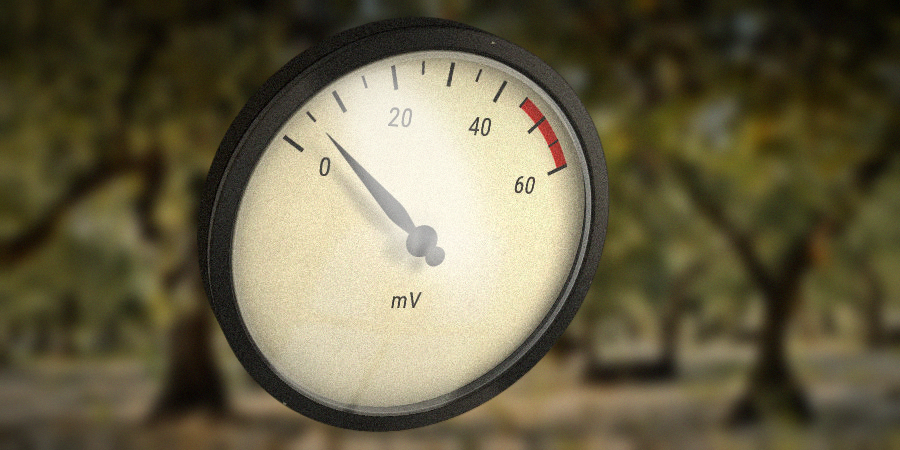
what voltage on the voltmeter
5 mV
